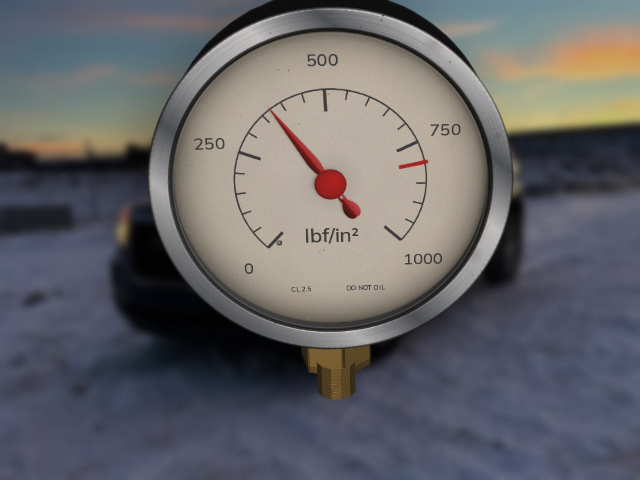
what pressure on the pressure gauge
375 psi
